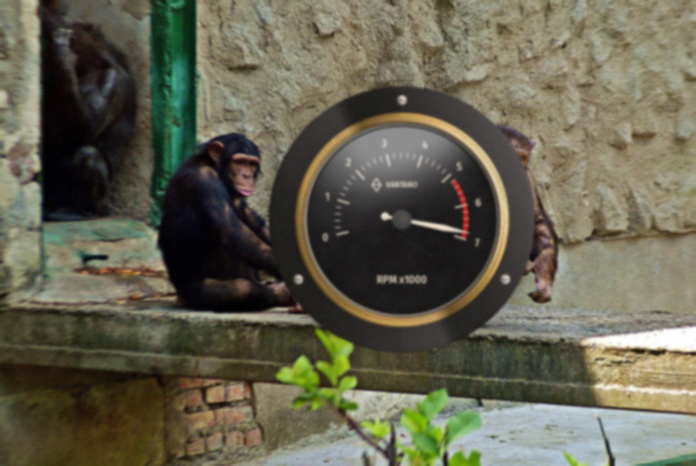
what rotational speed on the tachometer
6800 rpm
